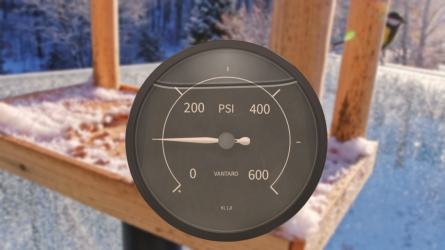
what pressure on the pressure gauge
100 psi
